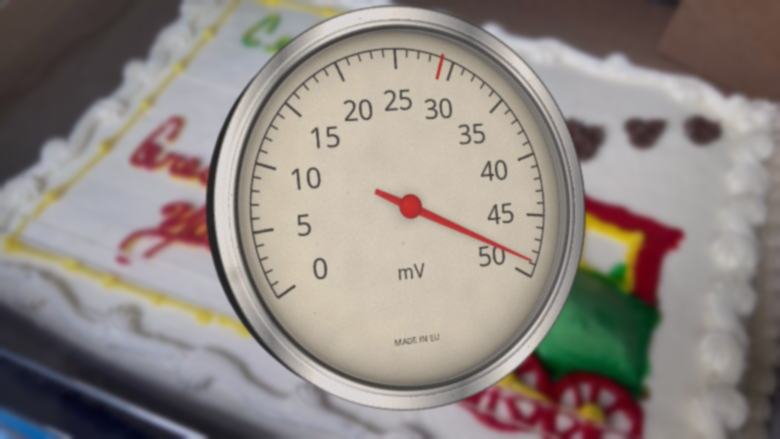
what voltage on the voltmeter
49 mV
